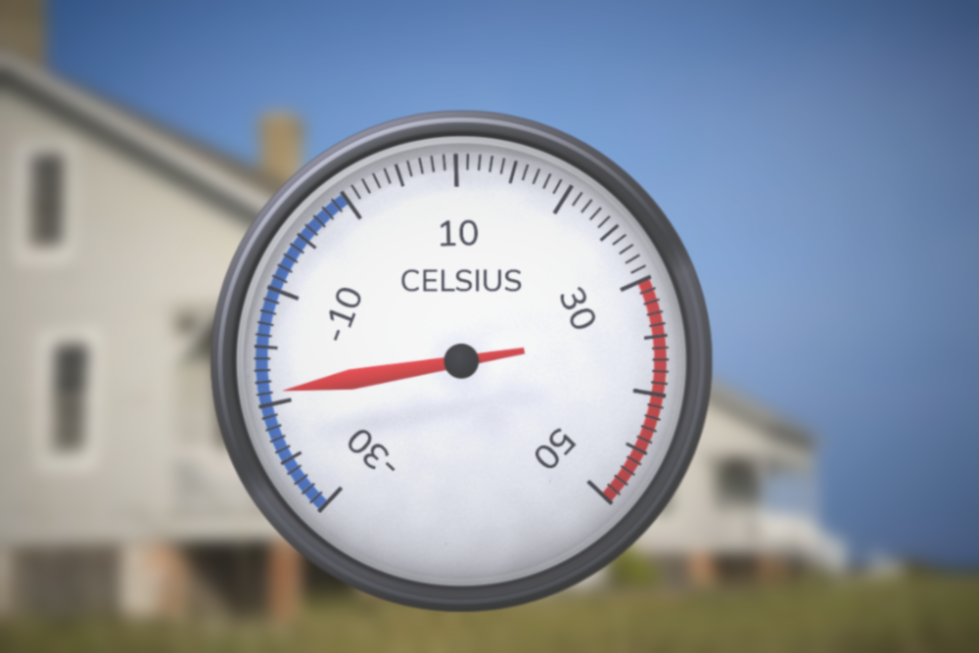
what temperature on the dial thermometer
-19 °C
